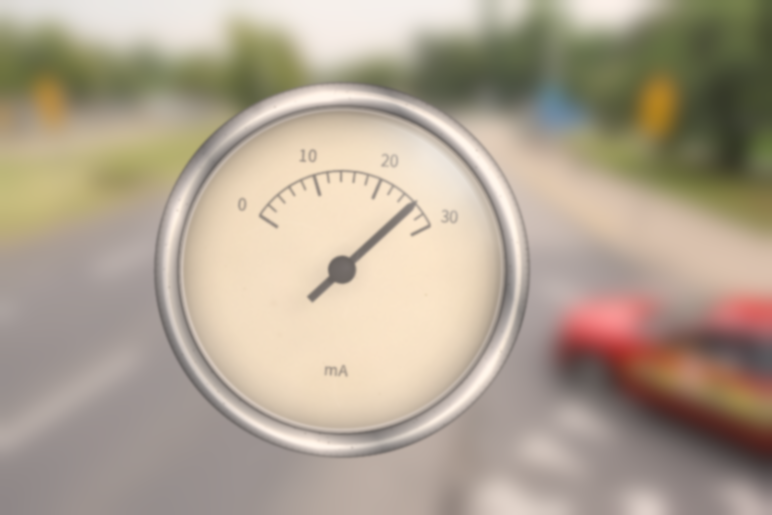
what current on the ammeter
26 mA
